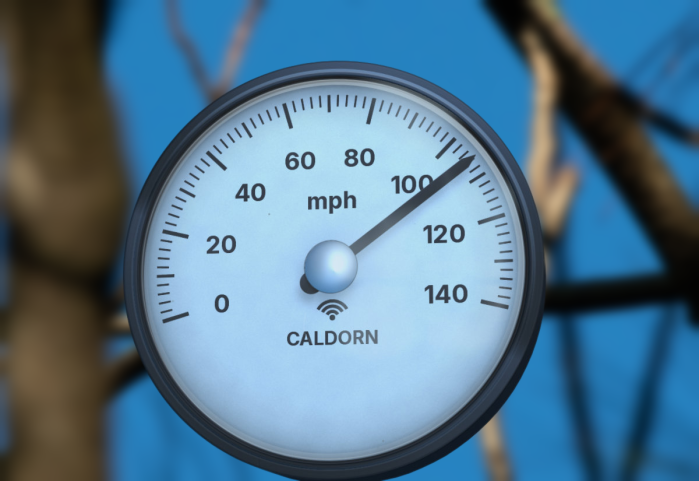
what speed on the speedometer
106 mph
